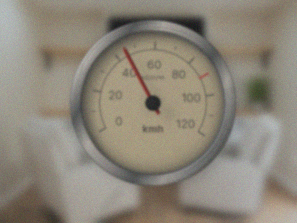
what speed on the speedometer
45 km/h
